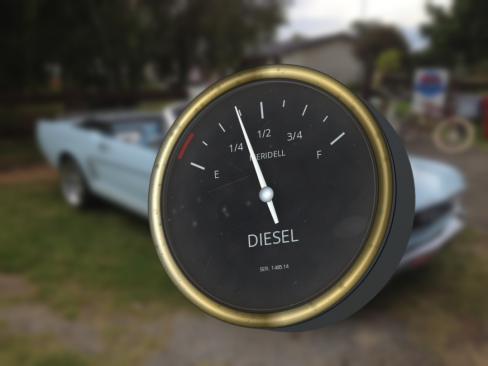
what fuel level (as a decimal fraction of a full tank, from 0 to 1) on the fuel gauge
0.375
